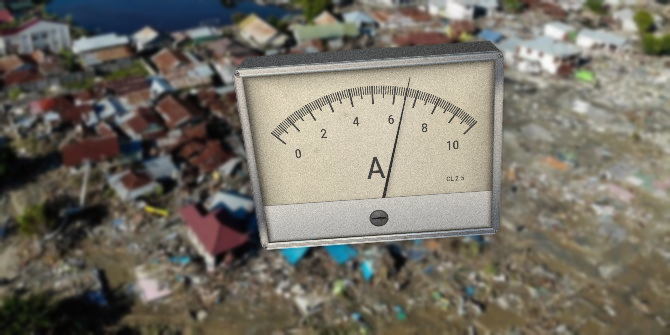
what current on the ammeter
6.5 A
